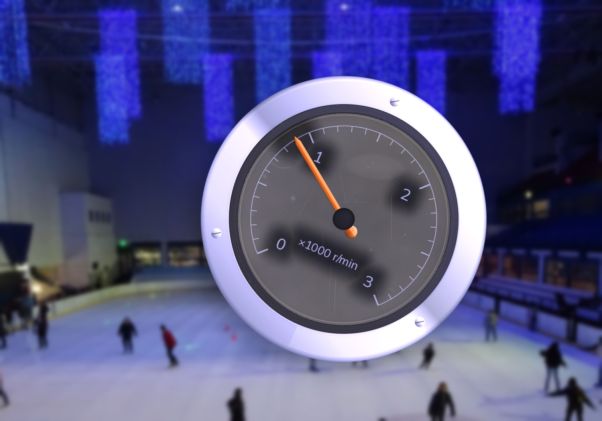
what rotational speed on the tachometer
900 rpm
